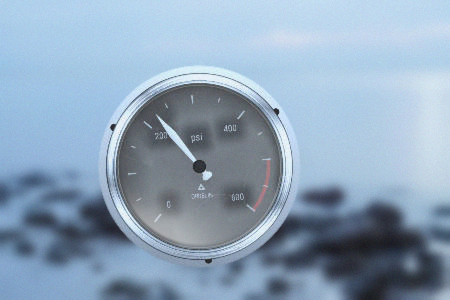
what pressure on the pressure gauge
225 psi
